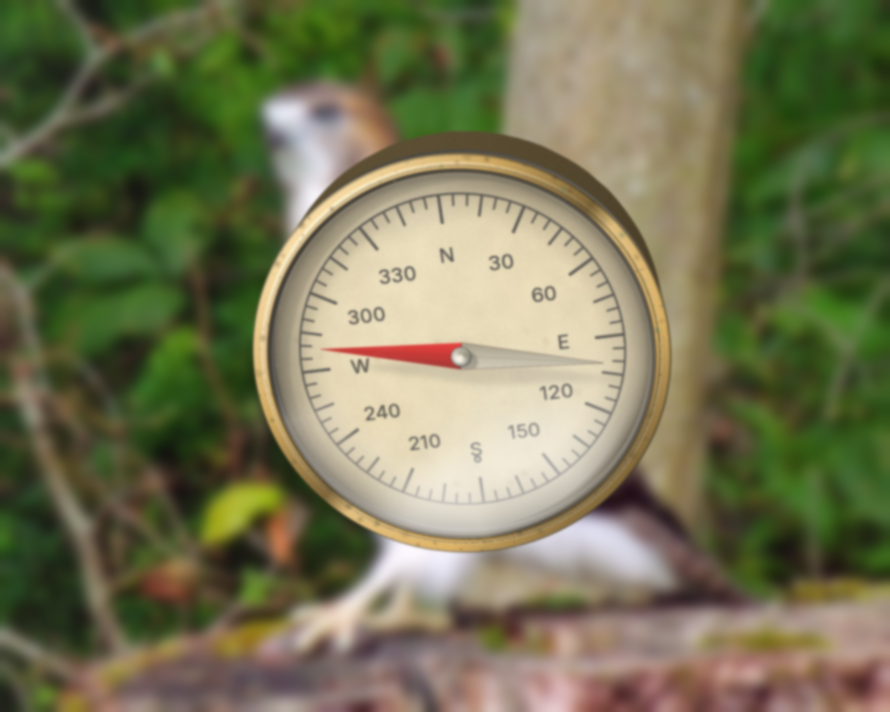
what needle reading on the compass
280 °
